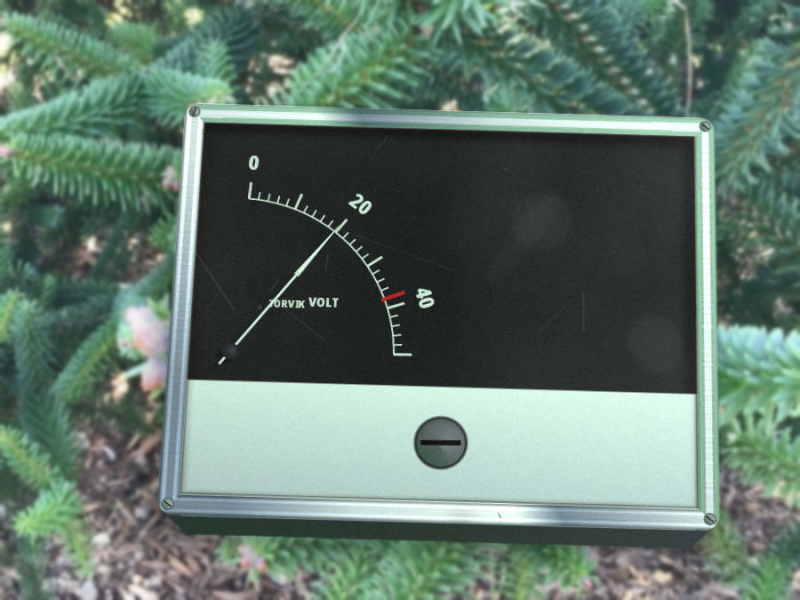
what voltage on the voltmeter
20 V
